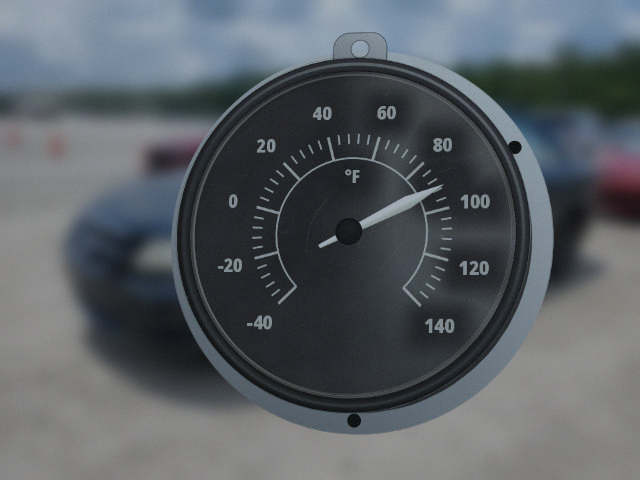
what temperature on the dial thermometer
92 °F
